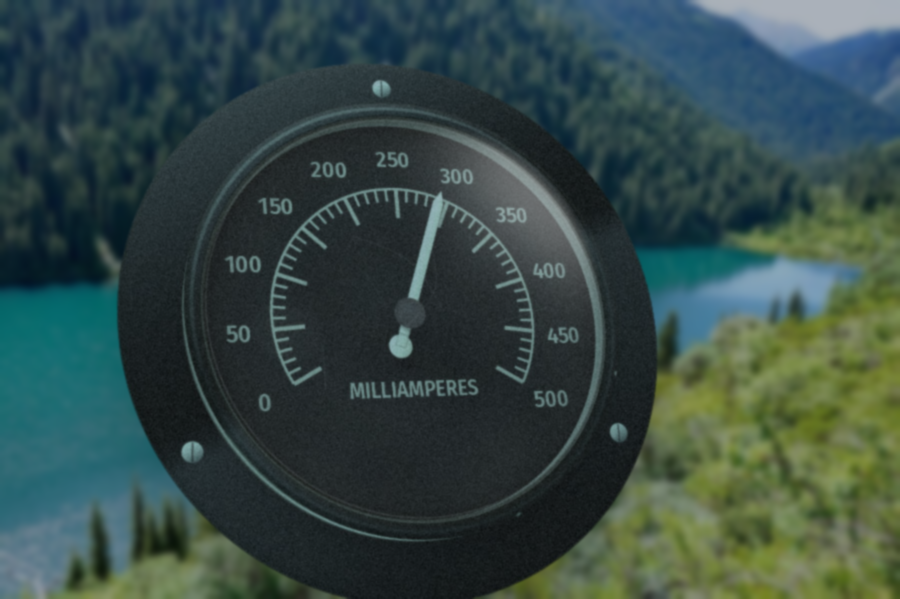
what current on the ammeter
290 mA
